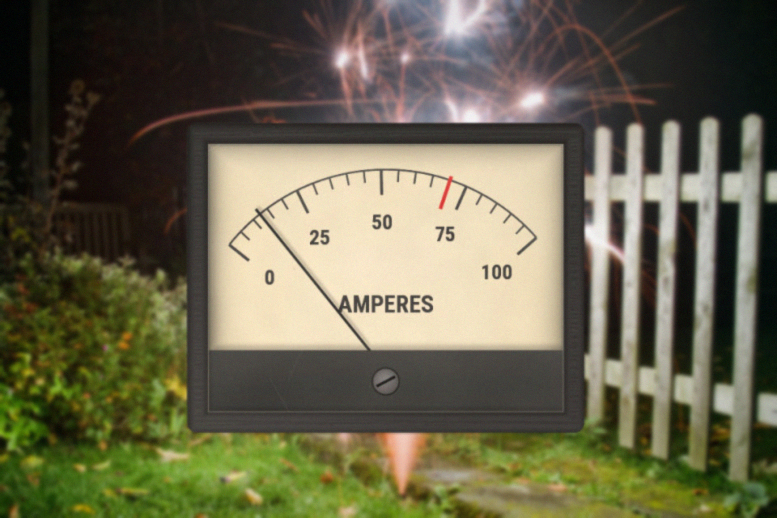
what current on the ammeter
12.5 A
